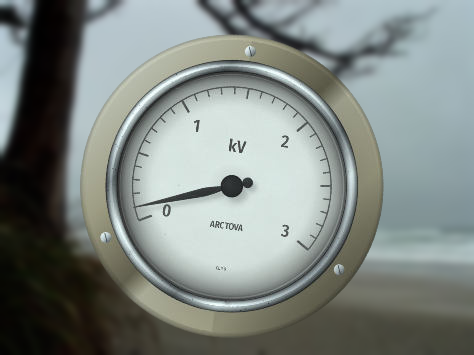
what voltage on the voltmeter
0.1 kV
